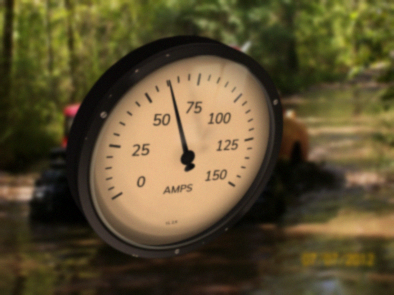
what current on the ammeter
60 A
